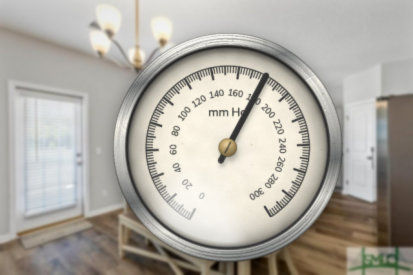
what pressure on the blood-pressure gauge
180 mmHg
